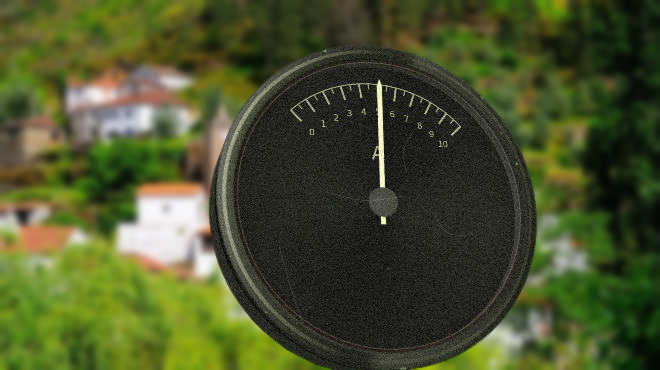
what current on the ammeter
5 A
